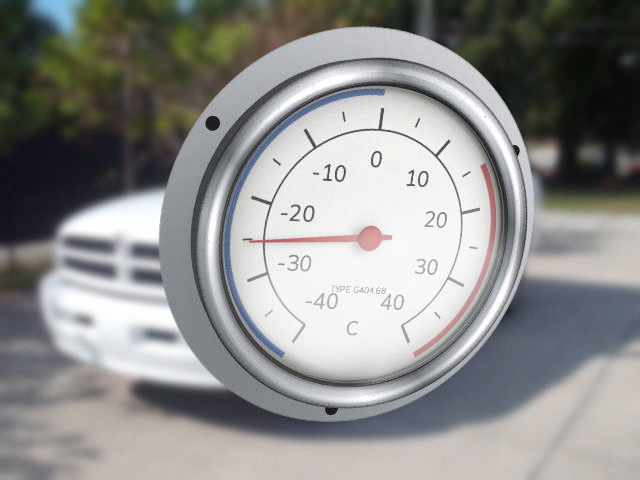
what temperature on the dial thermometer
-25 °C
